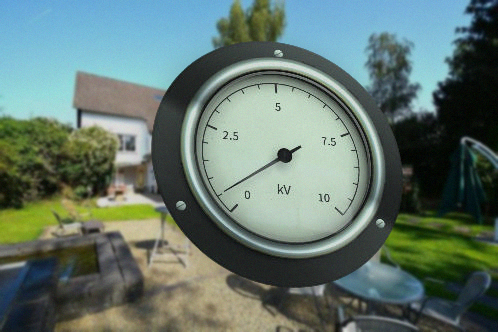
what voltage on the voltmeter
0.5 kV
